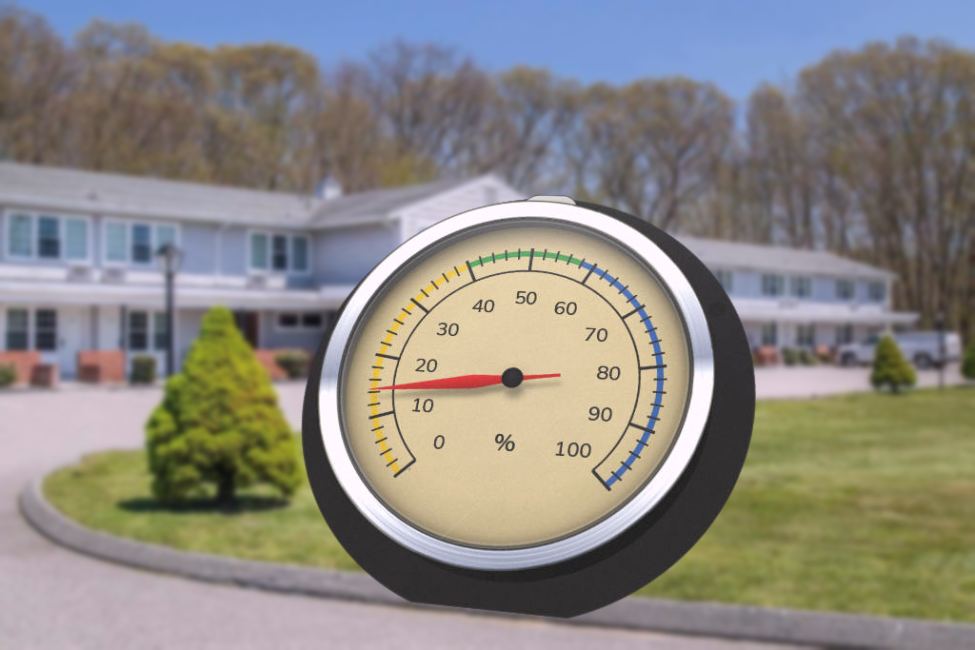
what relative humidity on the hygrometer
14 %
